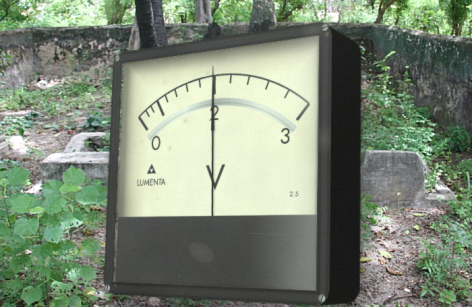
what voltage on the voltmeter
2 V
